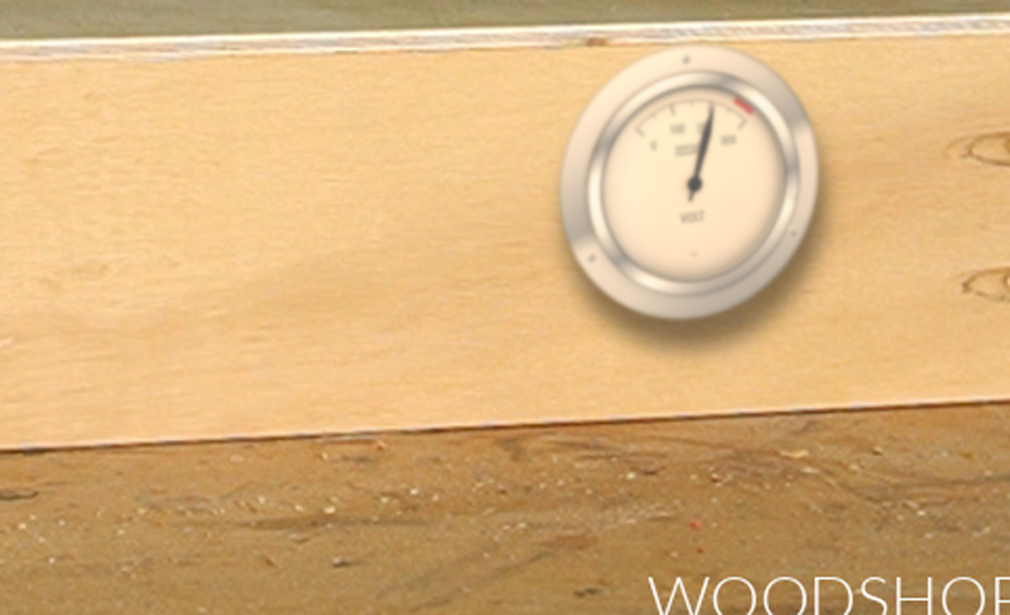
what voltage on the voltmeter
200 V
